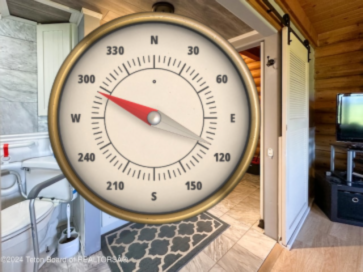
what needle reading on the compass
295 °
